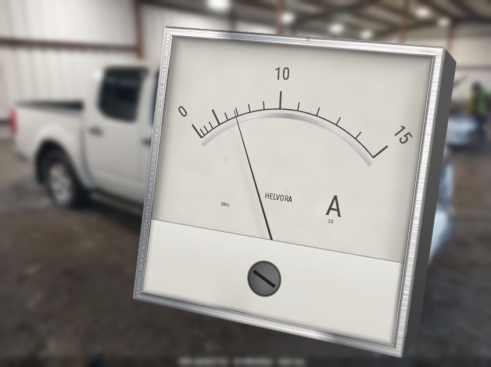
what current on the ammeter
7 A
